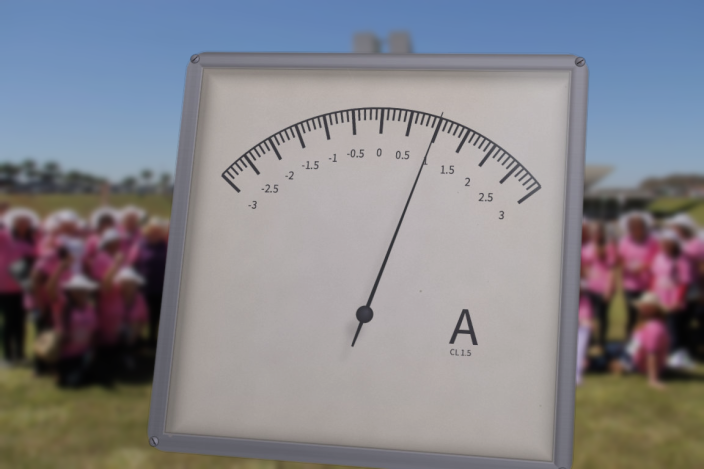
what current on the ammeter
1 A
